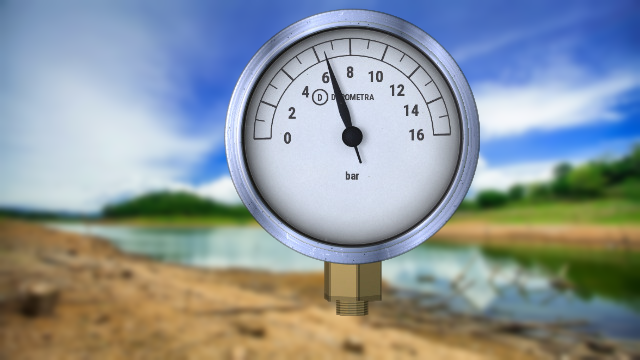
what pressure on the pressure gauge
6.5 bar
